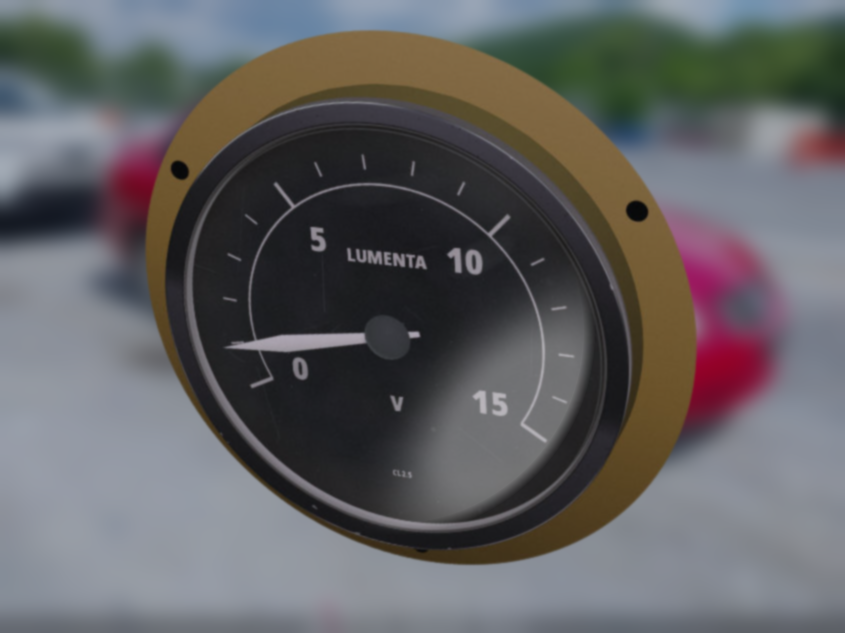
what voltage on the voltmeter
1 V
